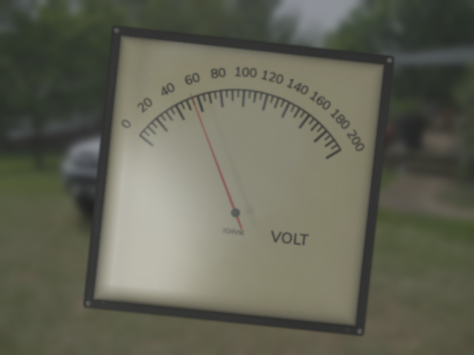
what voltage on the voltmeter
55 V
